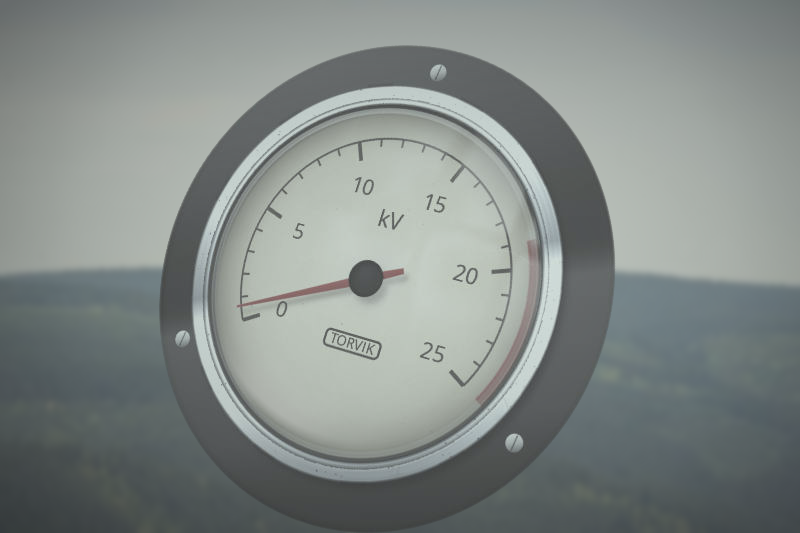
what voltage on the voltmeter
0.5 kV
